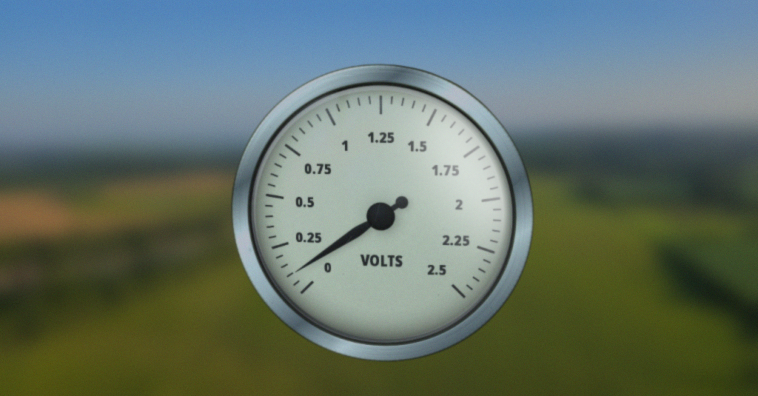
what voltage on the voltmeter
0.1 V
